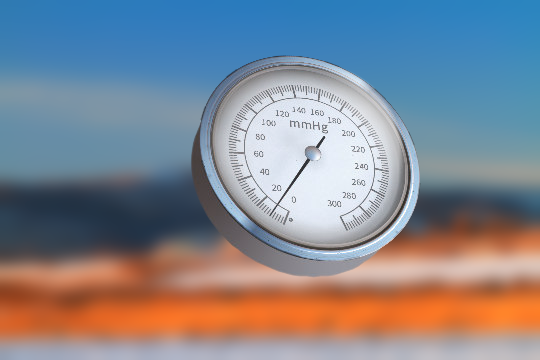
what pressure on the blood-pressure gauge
10 mmHg
